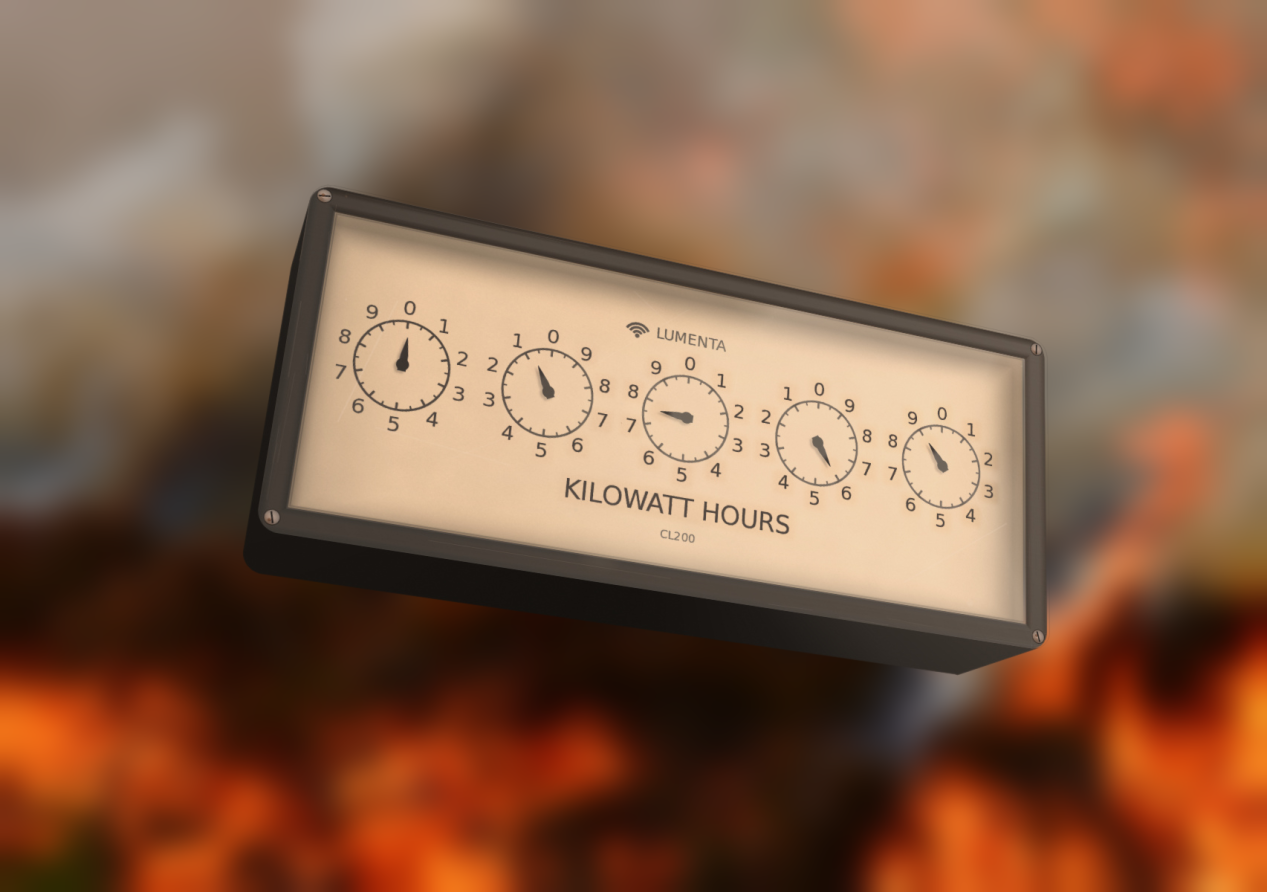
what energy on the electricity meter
759 kWh
